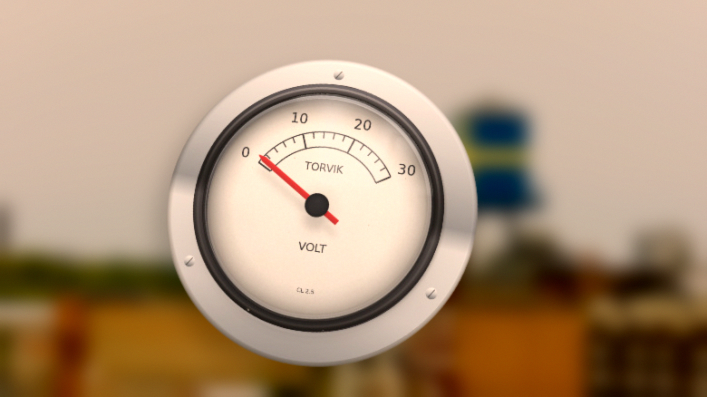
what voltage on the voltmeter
1 V
